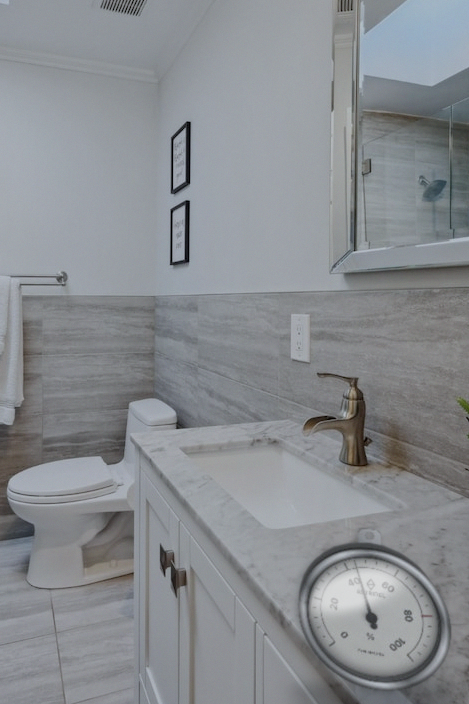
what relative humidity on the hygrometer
44 %
